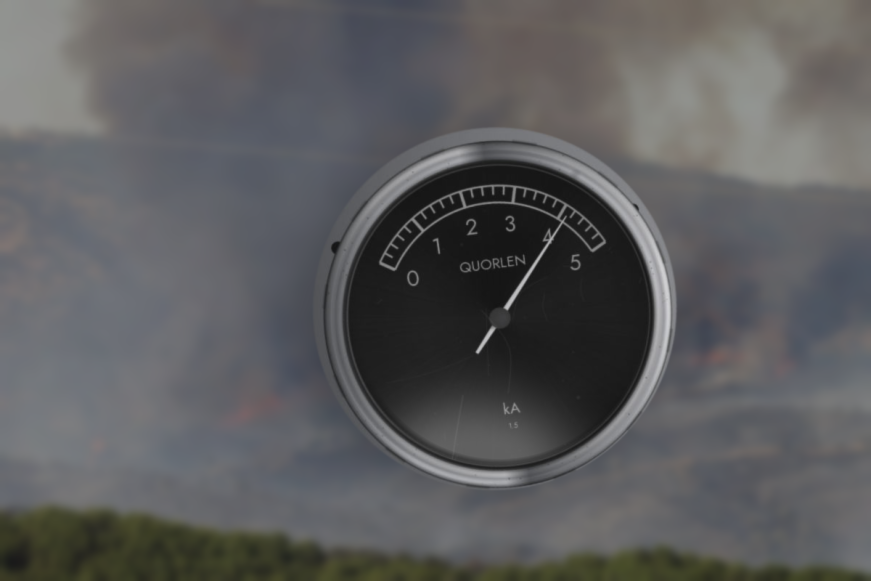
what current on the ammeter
4.1 kA
